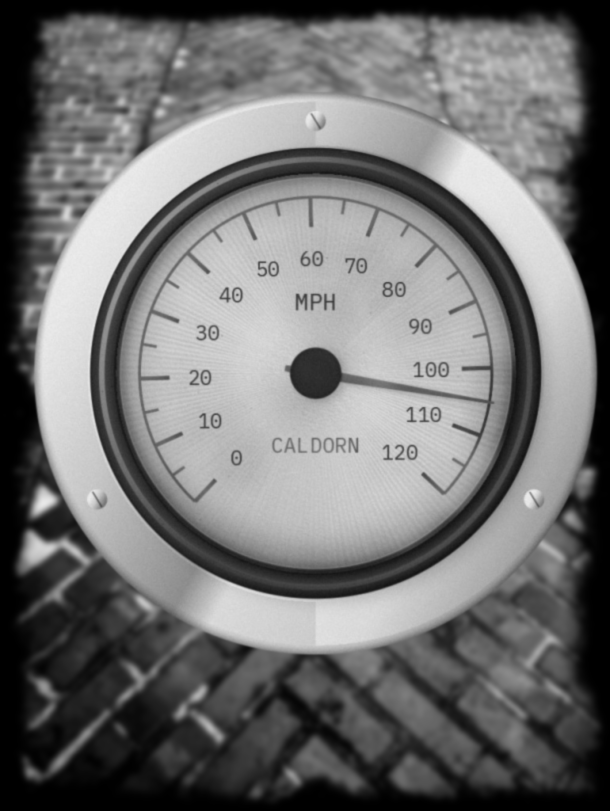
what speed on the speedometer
105 mph
